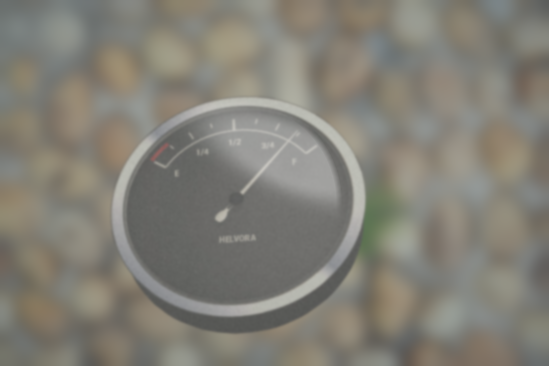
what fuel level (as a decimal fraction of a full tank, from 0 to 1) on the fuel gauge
0.875
